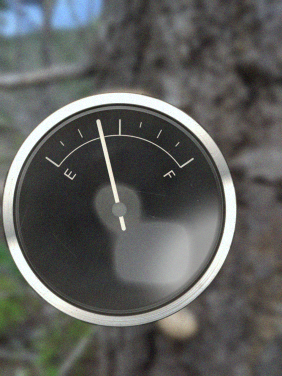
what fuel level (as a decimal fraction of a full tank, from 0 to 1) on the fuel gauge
0.375
